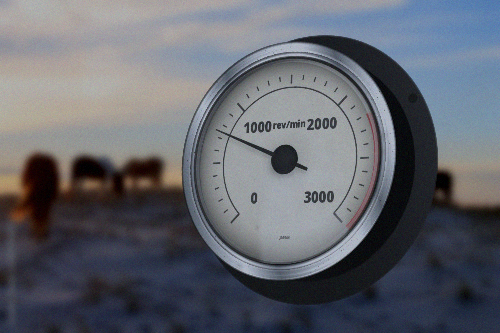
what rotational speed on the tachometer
750 rpm
